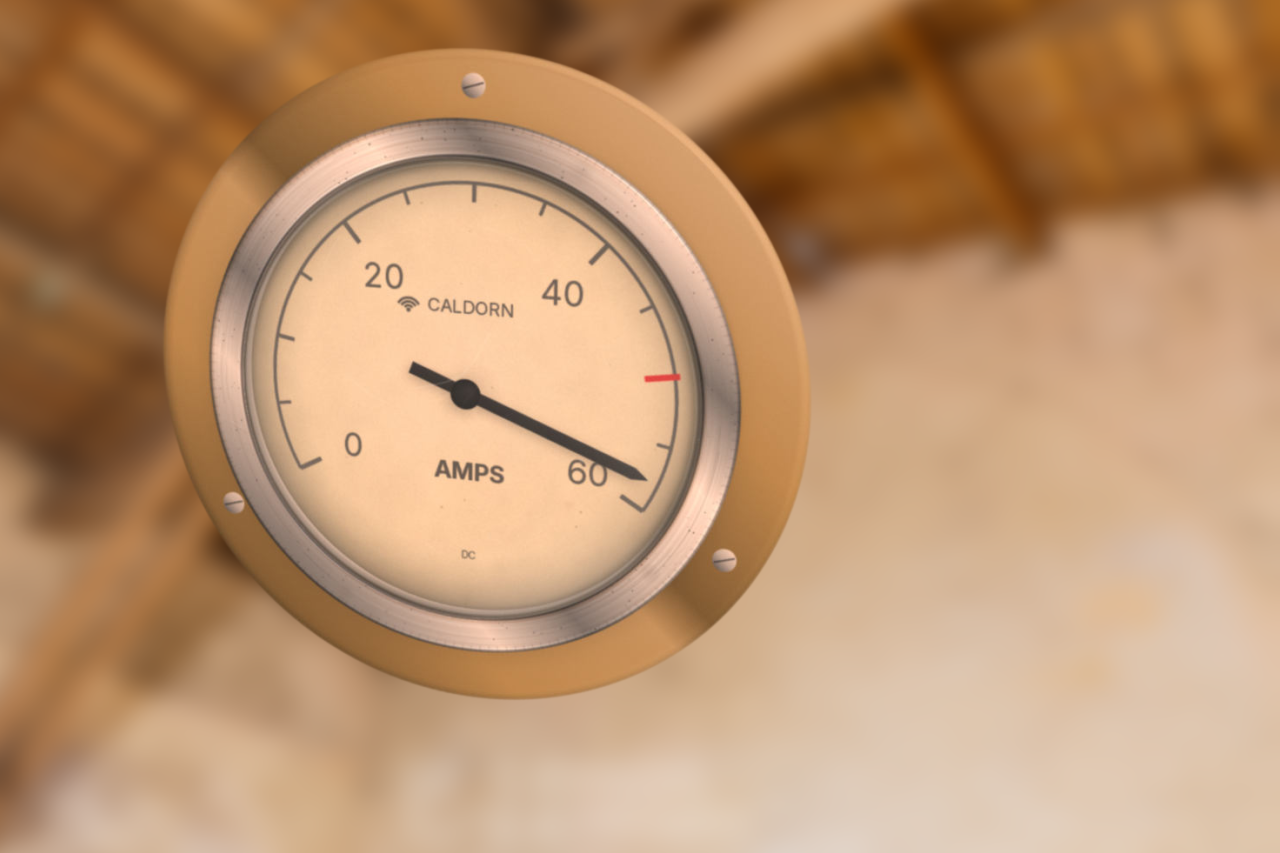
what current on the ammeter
57.5 A
